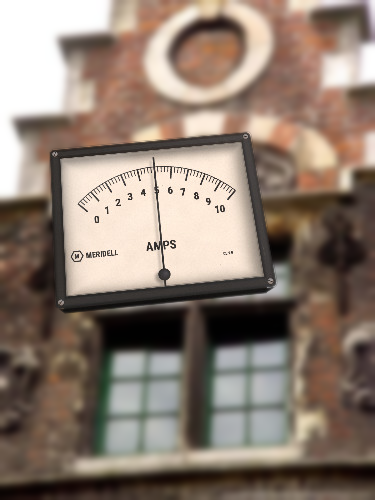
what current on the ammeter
5 A
